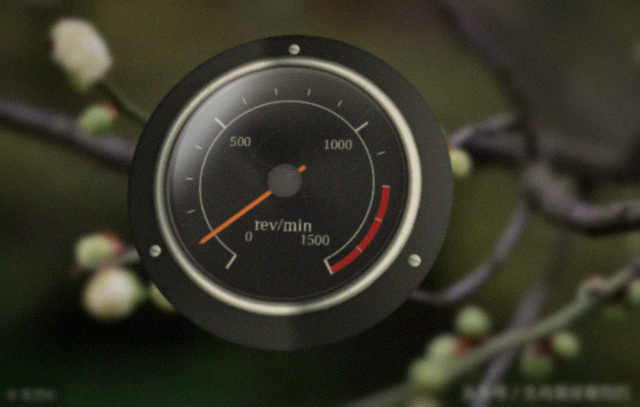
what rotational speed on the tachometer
100 rpm
